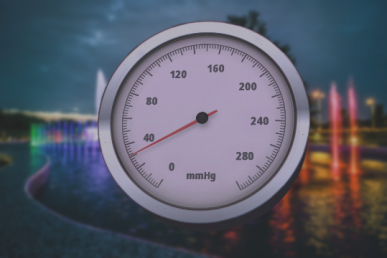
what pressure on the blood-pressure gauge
30 mmHg
